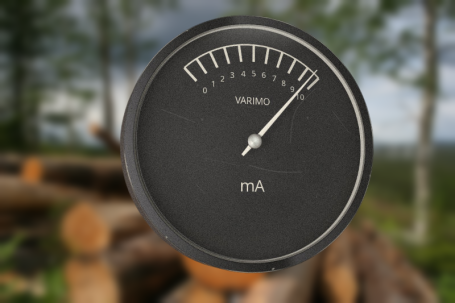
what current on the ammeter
9.5 mA
